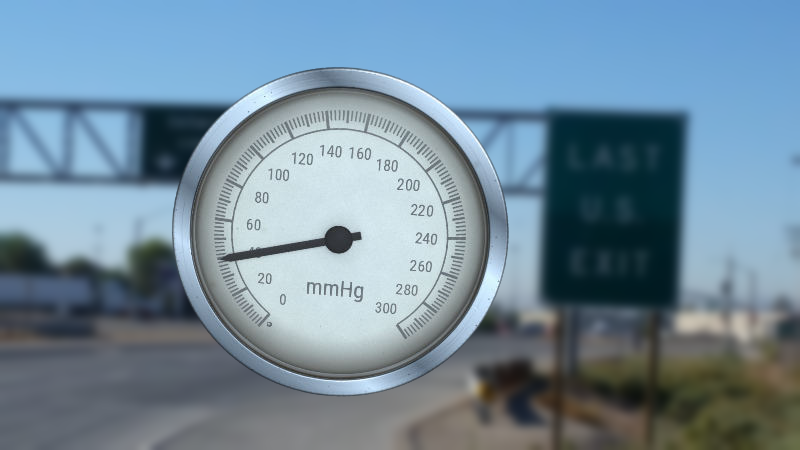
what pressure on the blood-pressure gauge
40 mmHg
